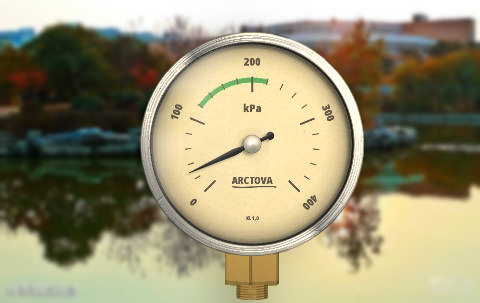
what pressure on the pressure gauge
30 kPa
